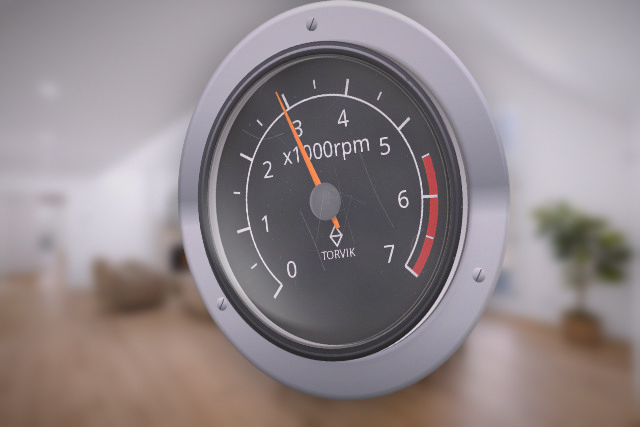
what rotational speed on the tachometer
3000 rpm
